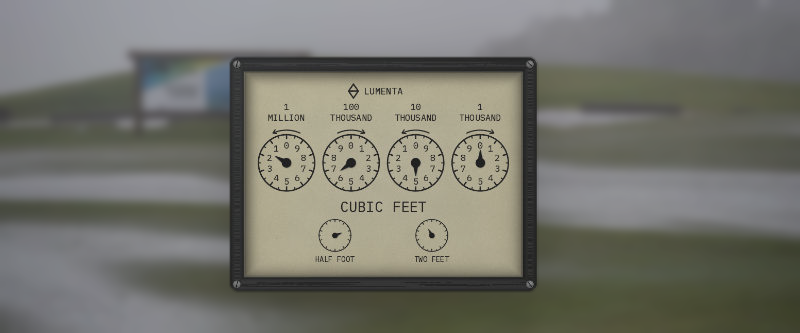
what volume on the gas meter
165000 ft³
